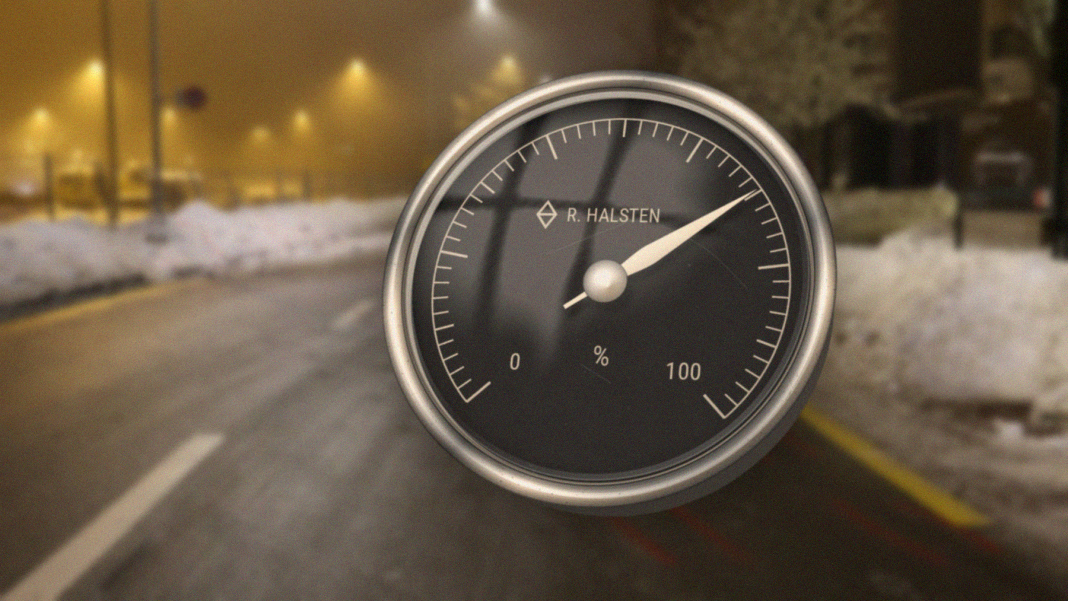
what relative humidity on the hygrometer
70 %
